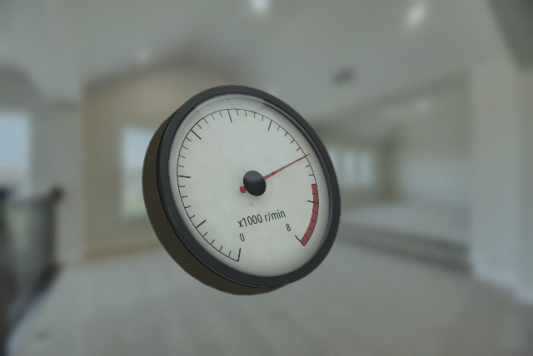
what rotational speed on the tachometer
6000 rpm
